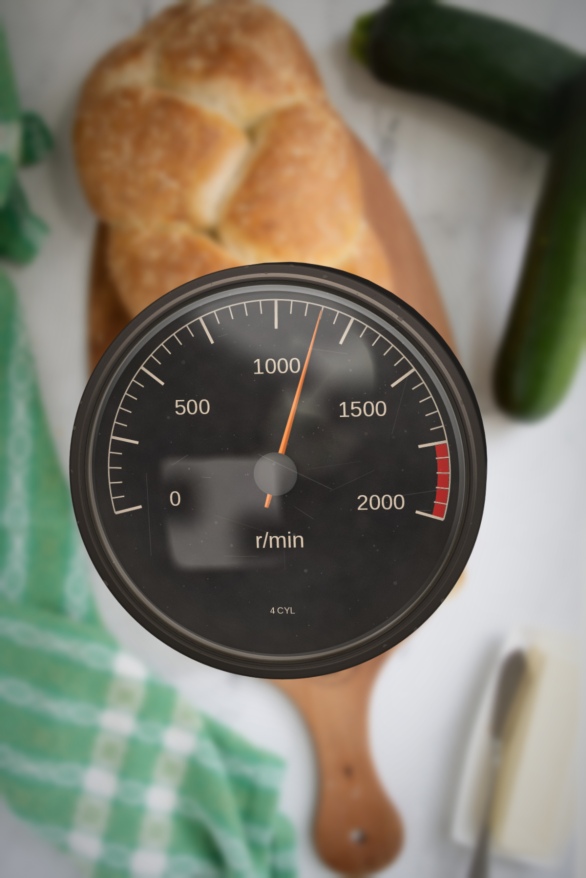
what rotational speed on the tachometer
1150 rpm
